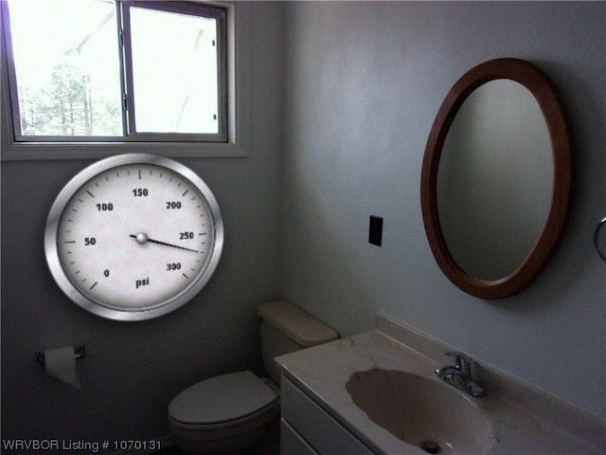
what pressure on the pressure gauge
270 psi
